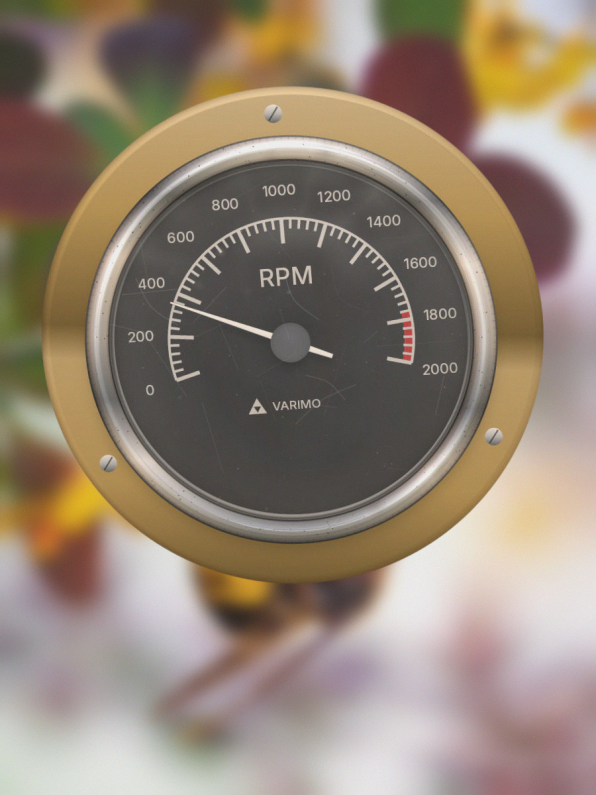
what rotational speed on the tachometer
360 rpm
